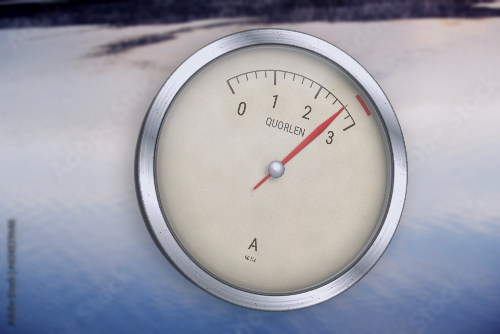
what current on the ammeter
2.6 A
